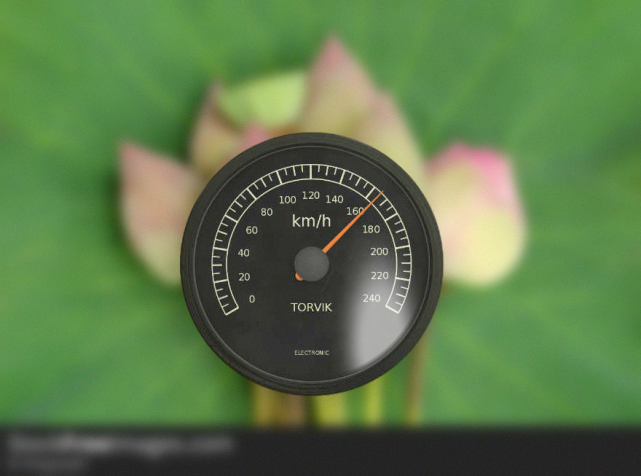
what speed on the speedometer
165 km/h
